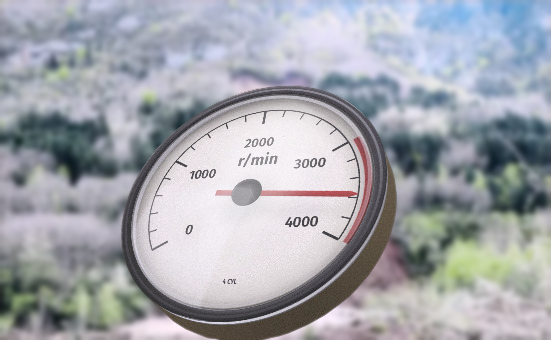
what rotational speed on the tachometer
3600 rpm
